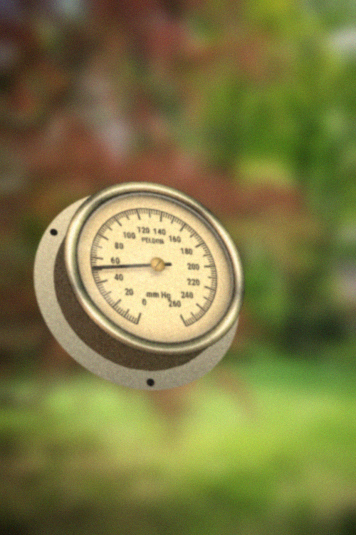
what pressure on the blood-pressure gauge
50 mmHg
